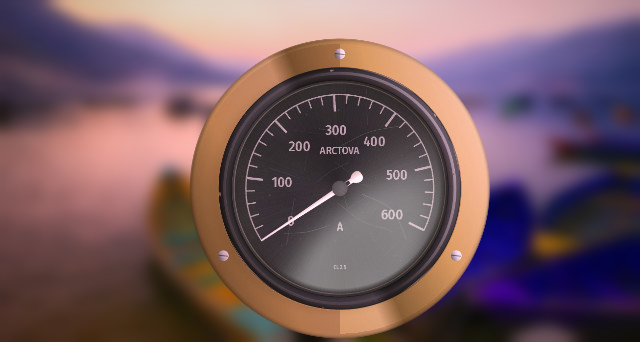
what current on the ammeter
0 A
